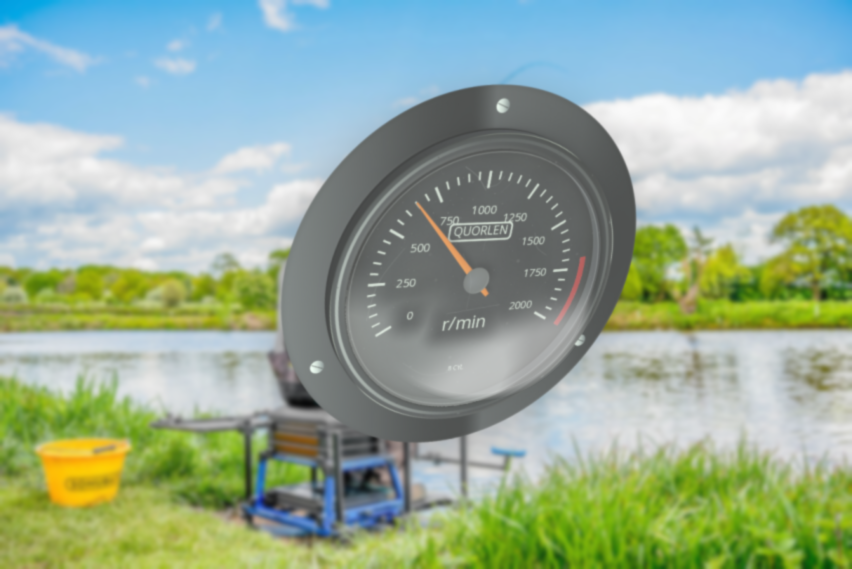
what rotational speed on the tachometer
650 rpm
